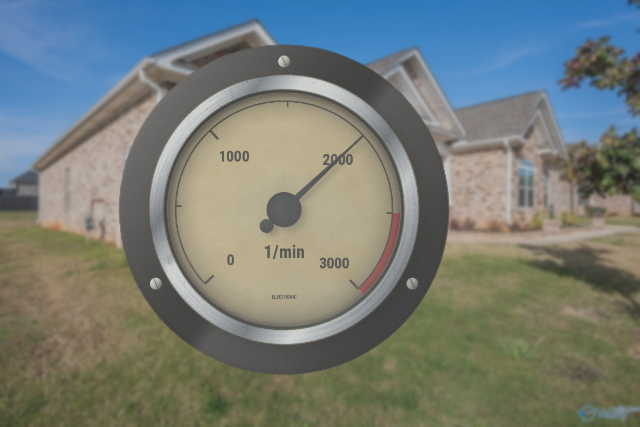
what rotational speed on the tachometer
2000 rpm
